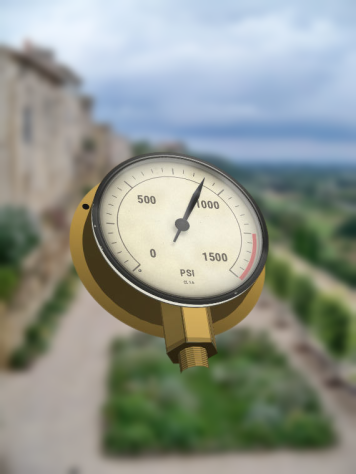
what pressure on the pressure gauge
900 psi
